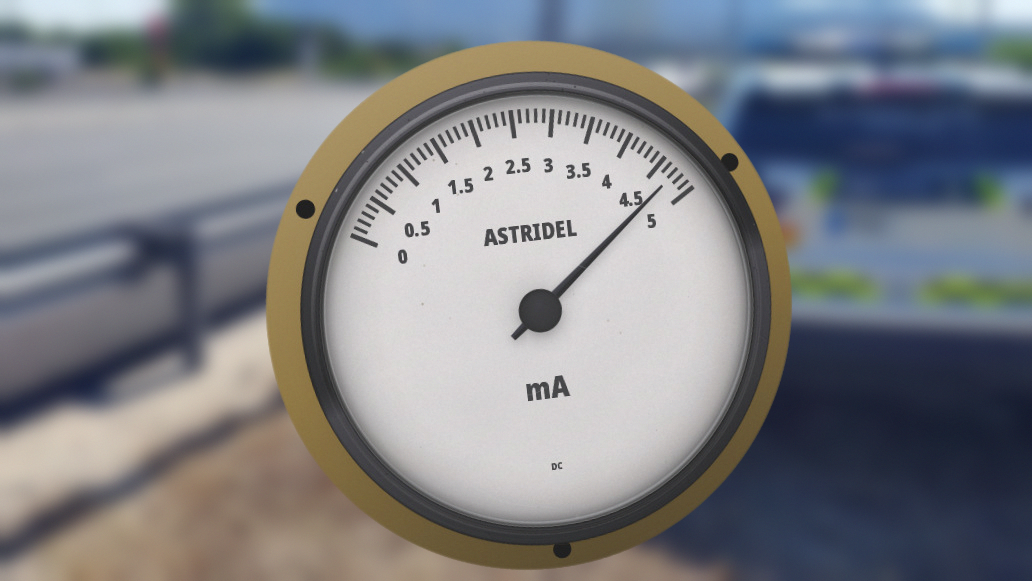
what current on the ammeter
4.7 mA
